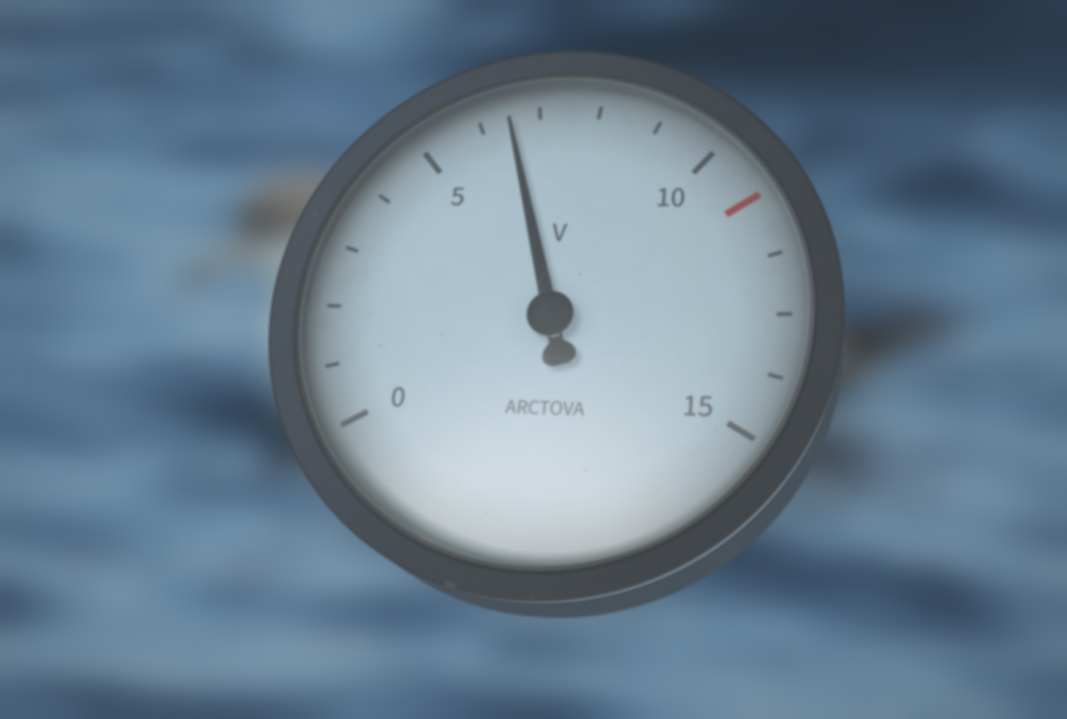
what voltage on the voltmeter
6.5 V
